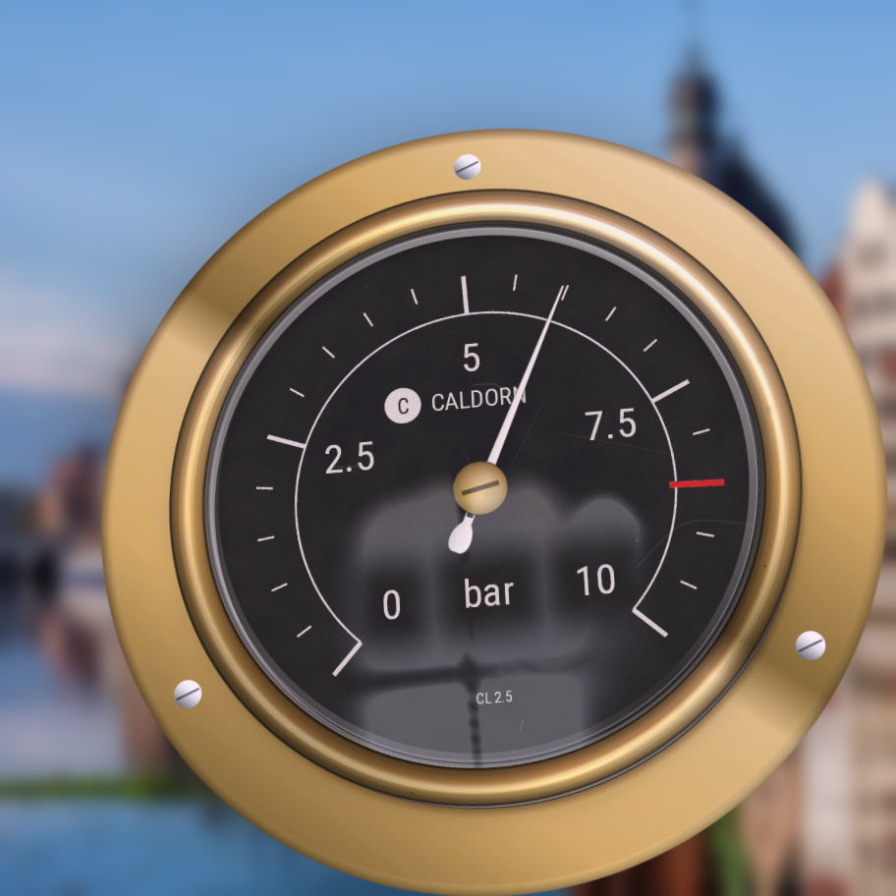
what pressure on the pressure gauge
6 bar
